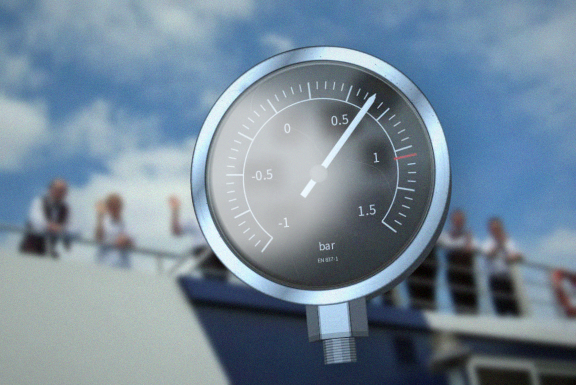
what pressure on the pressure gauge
0.65 bar
